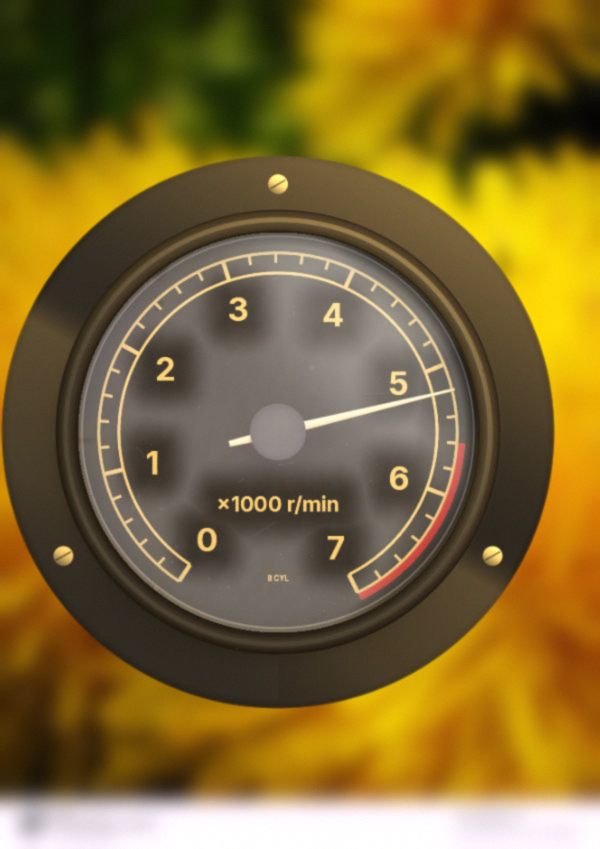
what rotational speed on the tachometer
5200 rpm
